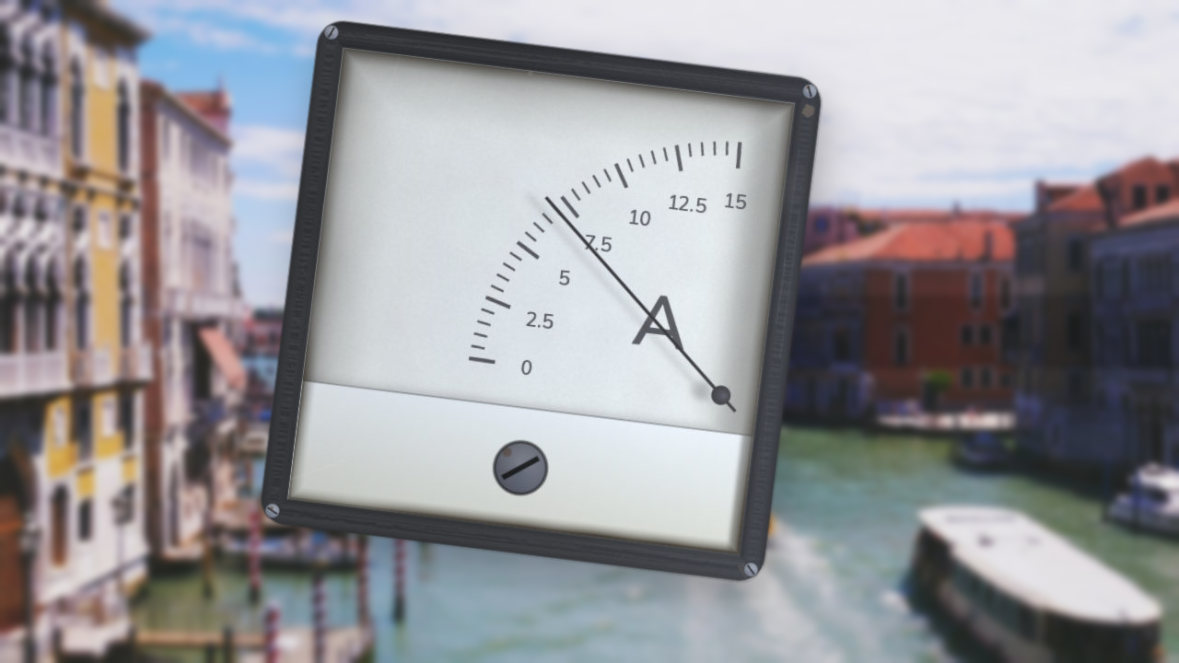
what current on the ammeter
7 A
